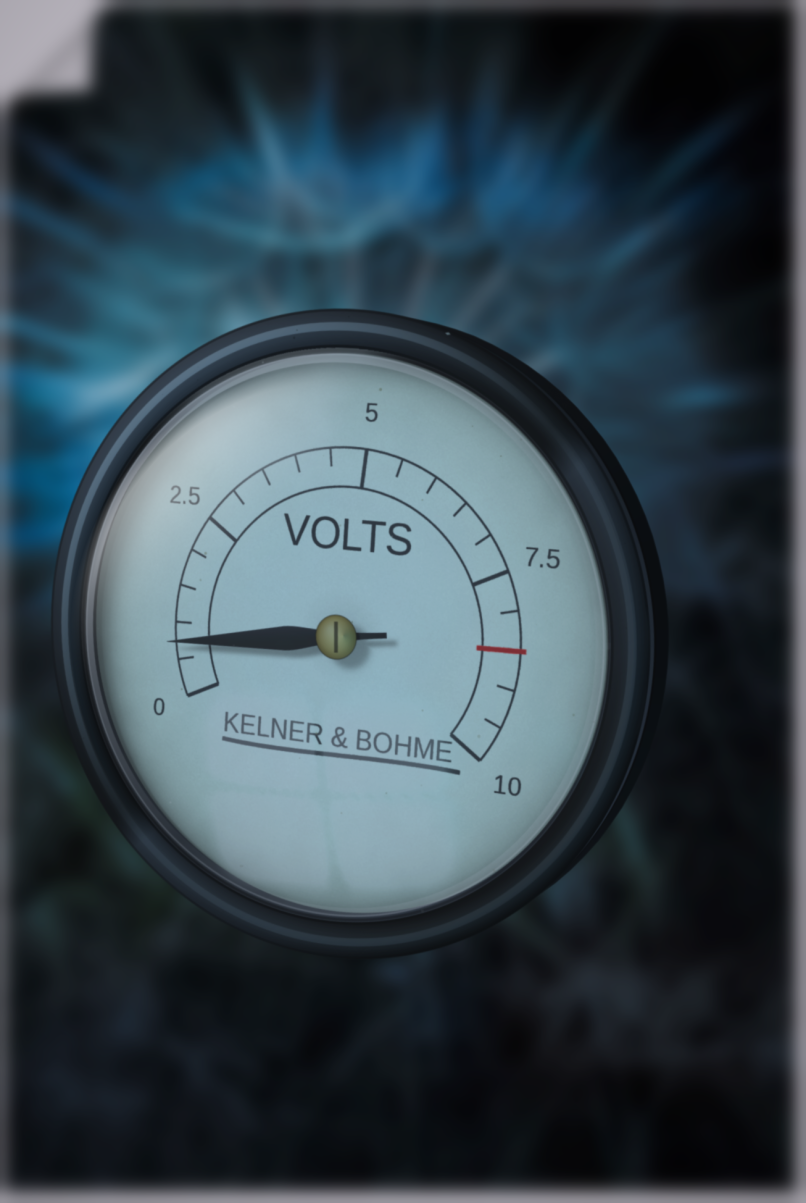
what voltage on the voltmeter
0.75 V
